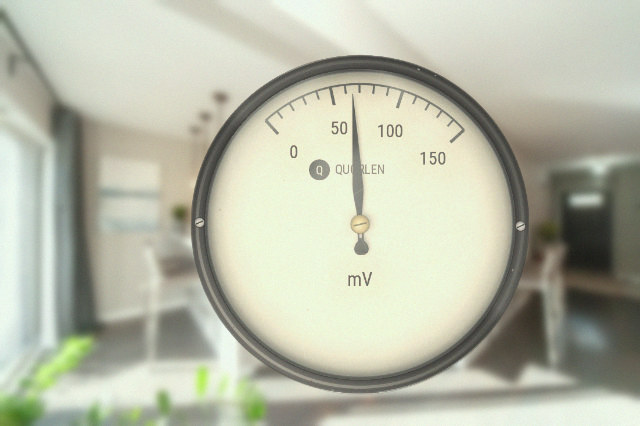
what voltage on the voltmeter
65 mV
